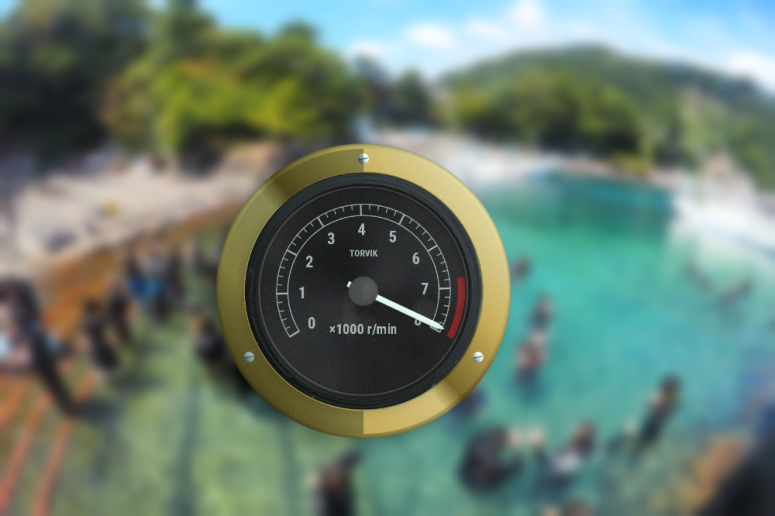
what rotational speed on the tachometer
7900 rpm
